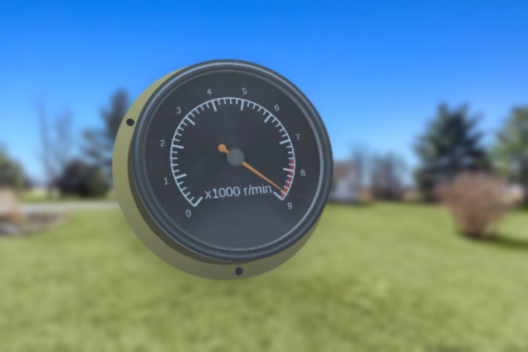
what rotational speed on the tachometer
8800 rpm
